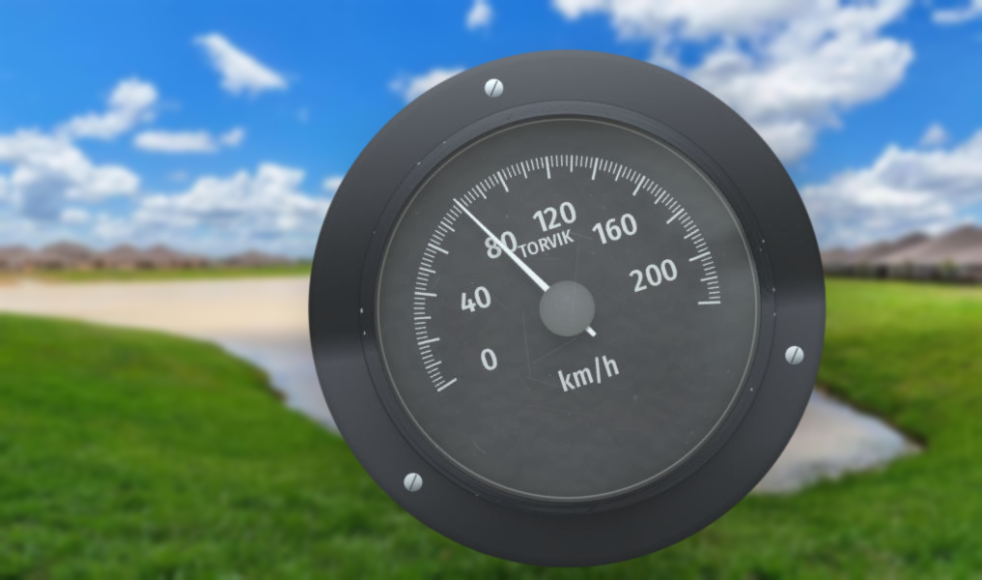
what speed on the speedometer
80 km/h
